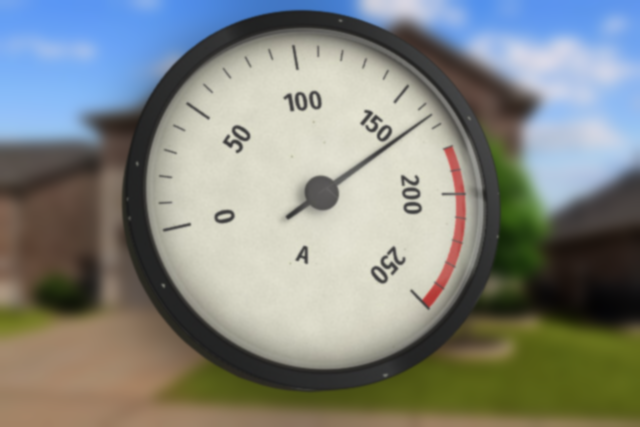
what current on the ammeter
165 A
